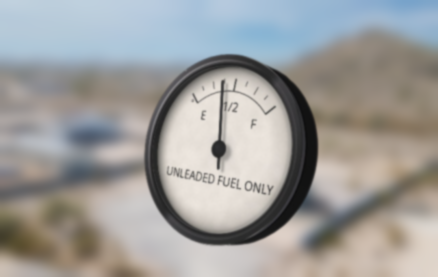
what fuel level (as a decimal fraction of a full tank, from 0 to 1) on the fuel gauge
0.375
